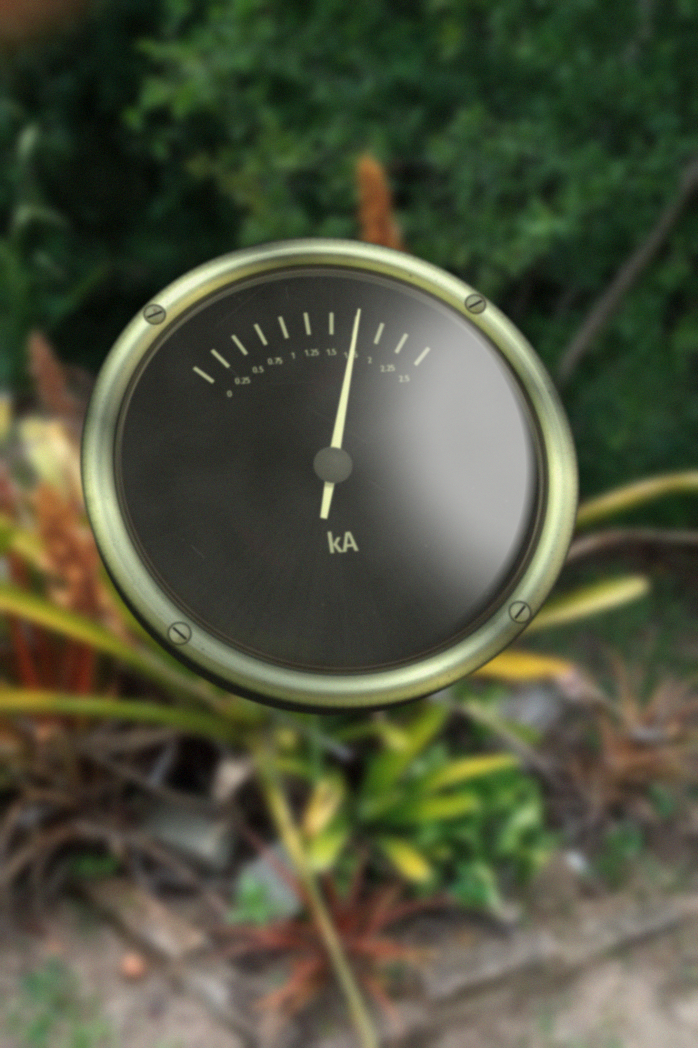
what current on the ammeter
1.75 kA
